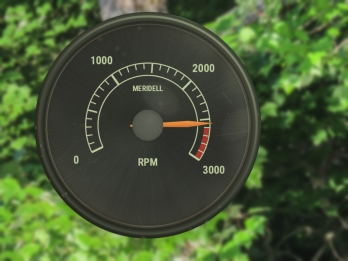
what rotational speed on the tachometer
2550 rpm
